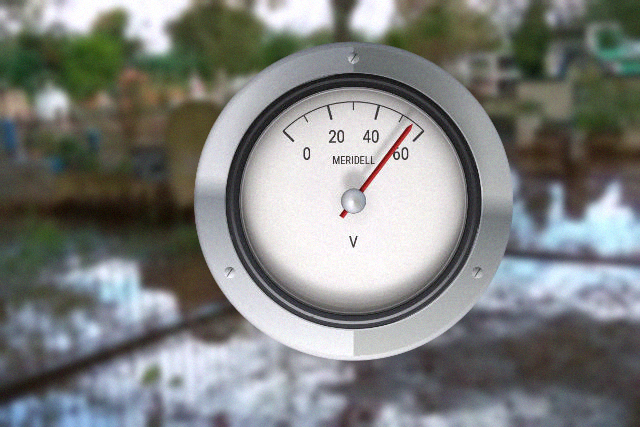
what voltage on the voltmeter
55 V
